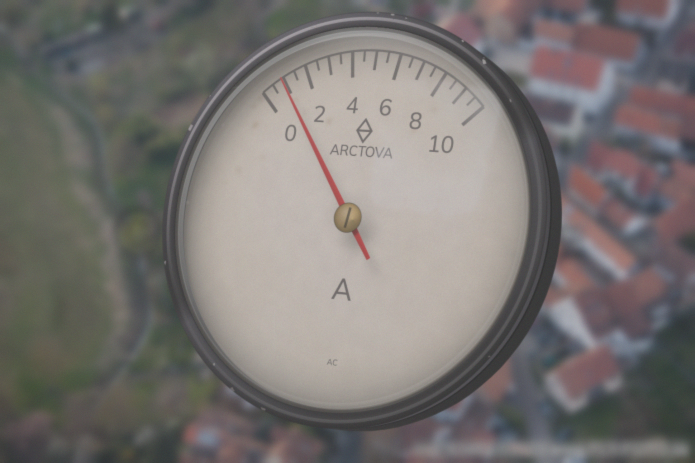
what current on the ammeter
1 A
